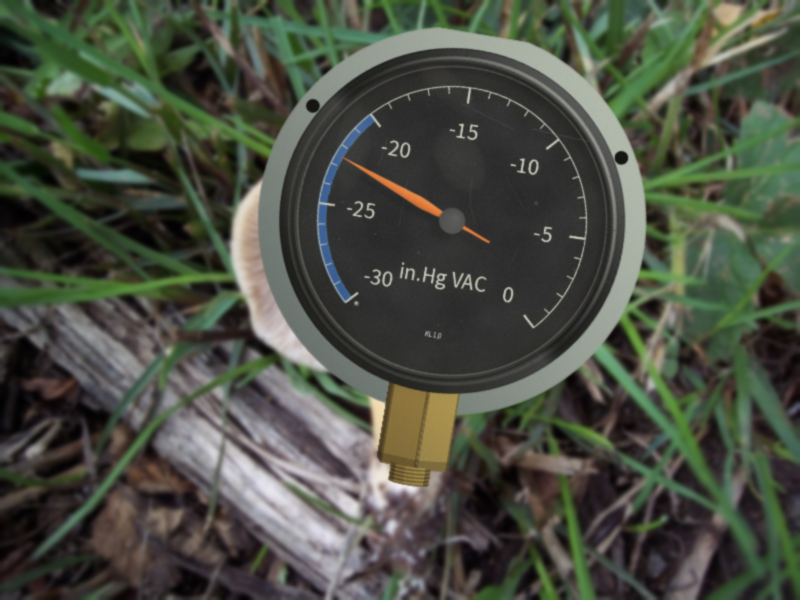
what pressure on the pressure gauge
-22.5 inHg
